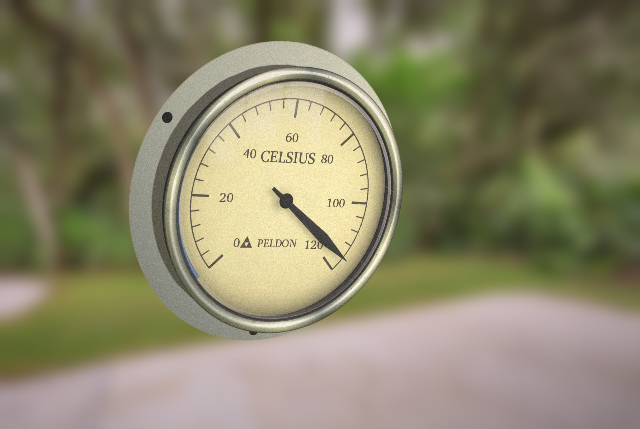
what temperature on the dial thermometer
116 °C
